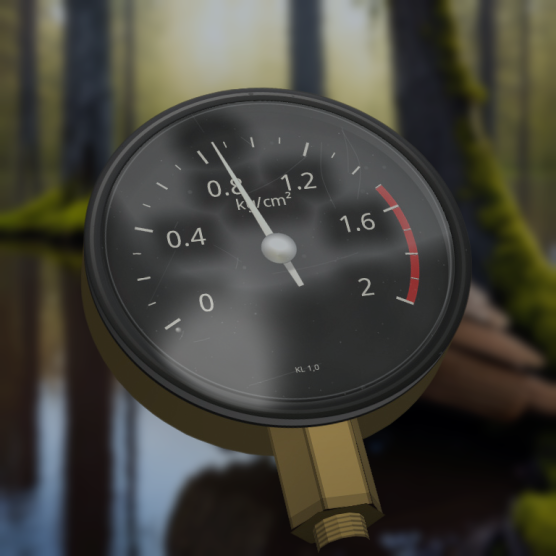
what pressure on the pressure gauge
0.85 kg/cm²
